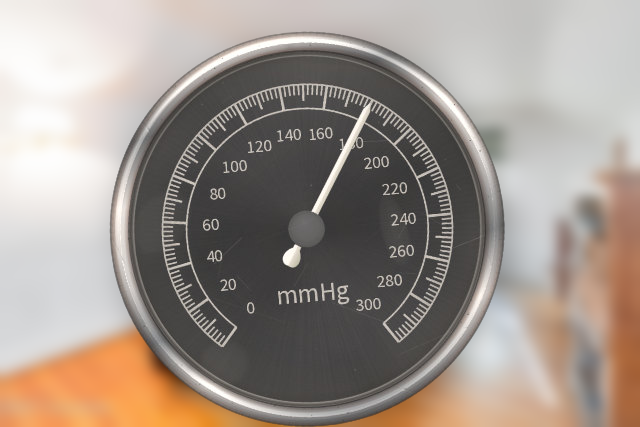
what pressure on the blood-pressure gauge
180 mmHg
